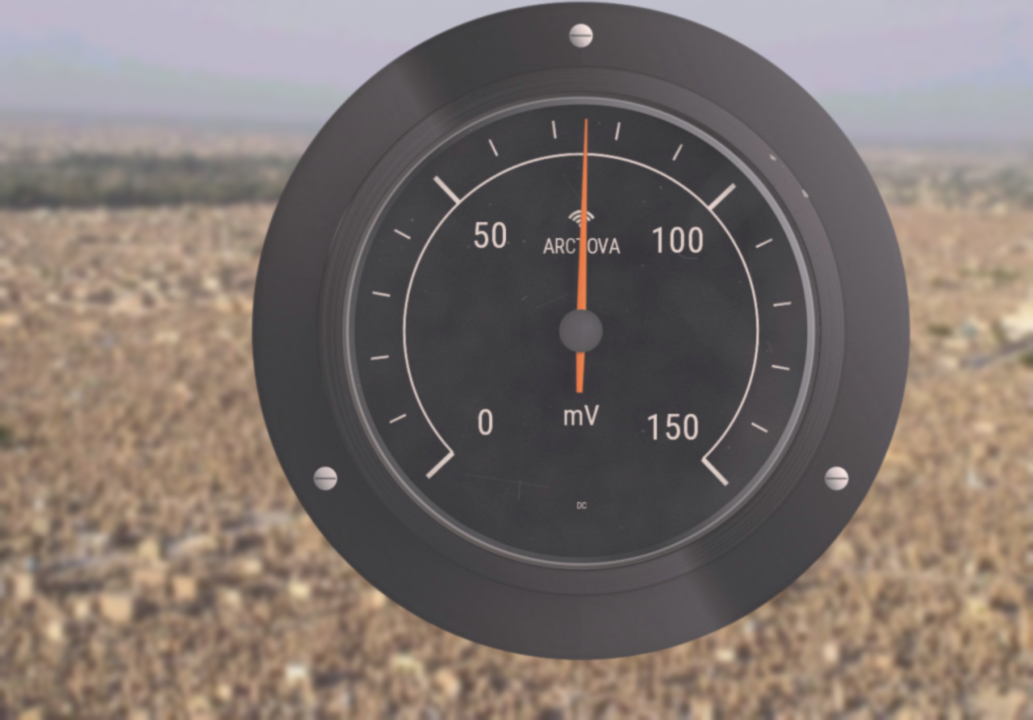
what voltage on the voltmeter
75 mV
